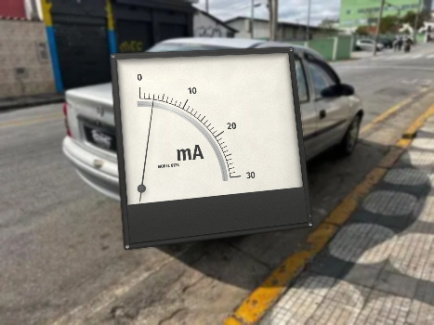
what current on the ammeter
3 mA
